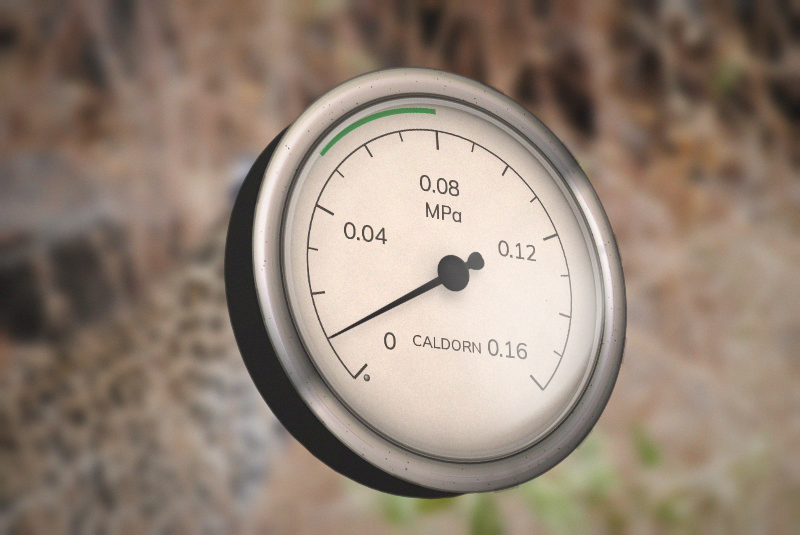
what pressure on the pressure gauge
0.01 MPa
